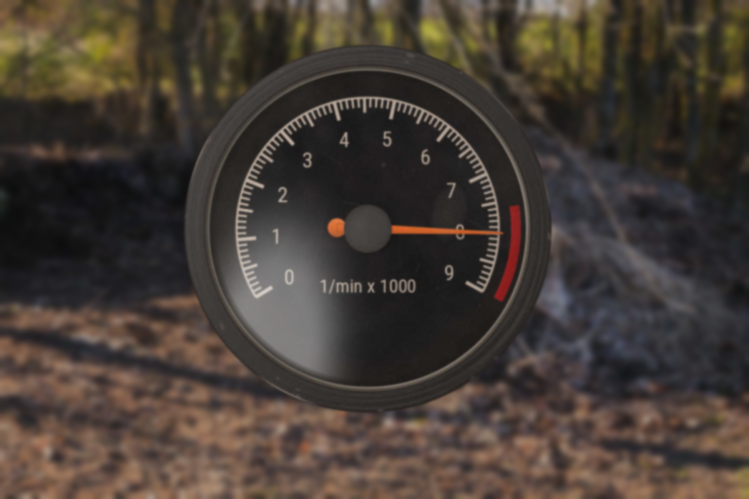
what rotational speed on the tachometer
8000 rpm
